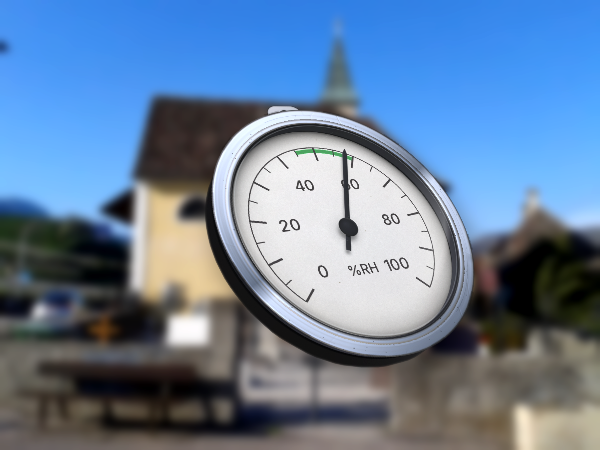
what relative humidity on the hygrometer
57.5 %
